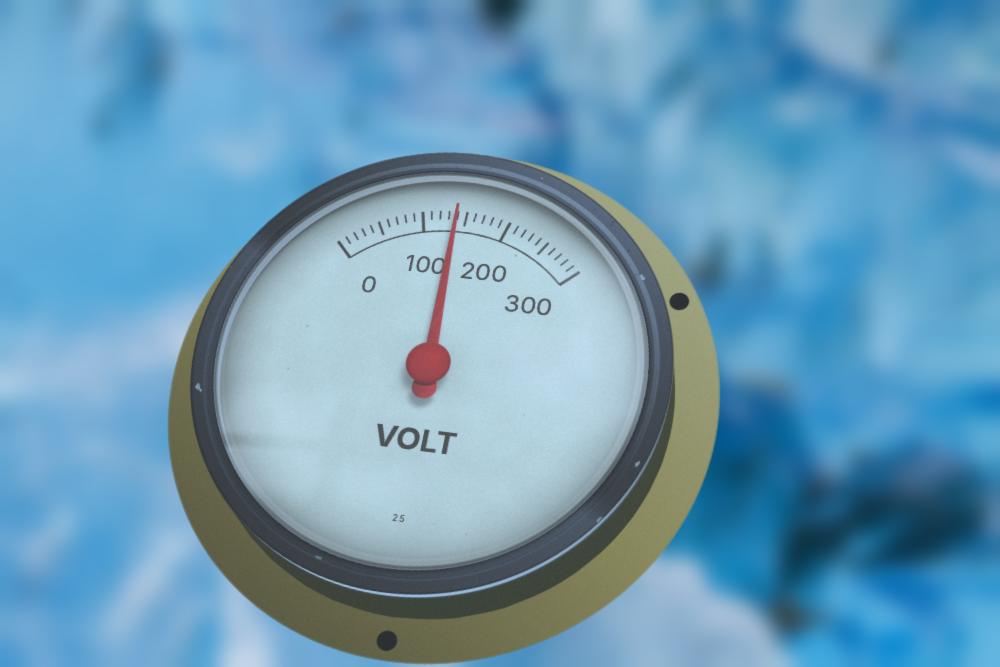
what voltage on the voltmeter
140 V
